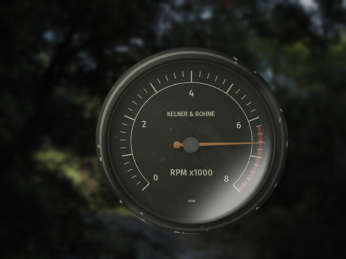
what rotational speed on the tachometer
6600 rpm
